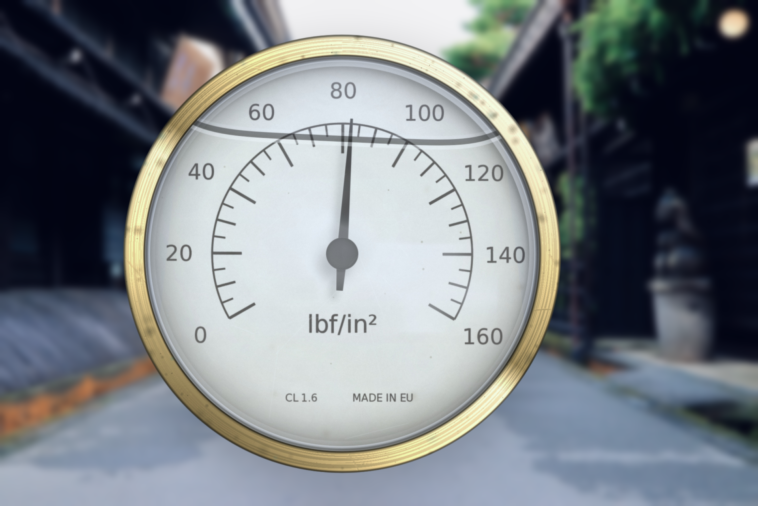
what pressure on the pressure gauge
82.5 psi
